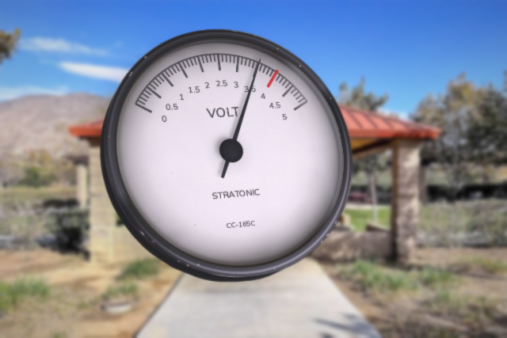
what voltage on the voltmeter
3.5 V
